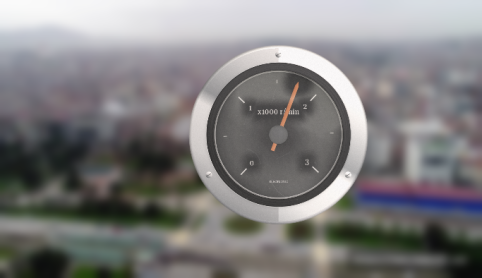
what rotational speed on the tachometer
1750 rpm
